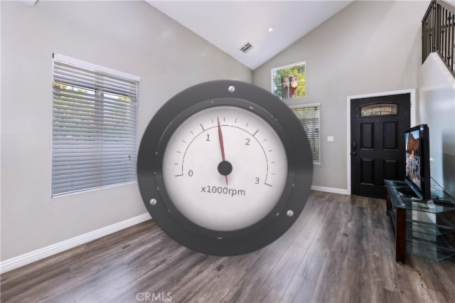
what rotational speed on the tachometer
1300 rpm
